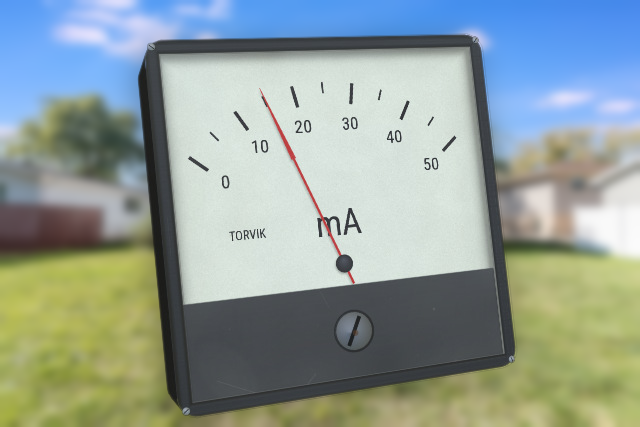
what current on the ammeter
15 mA
